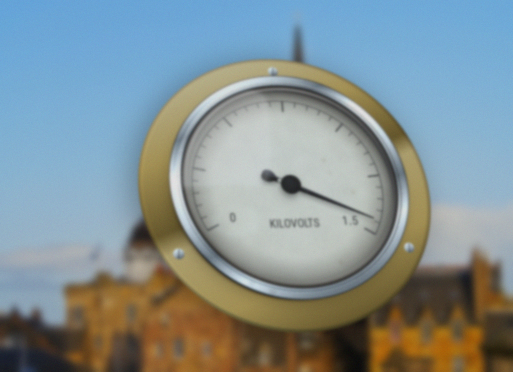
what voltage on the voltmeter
1.45 kV
